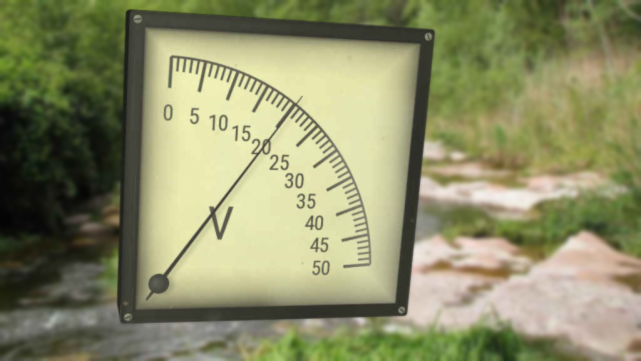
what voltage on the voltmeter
20 V
